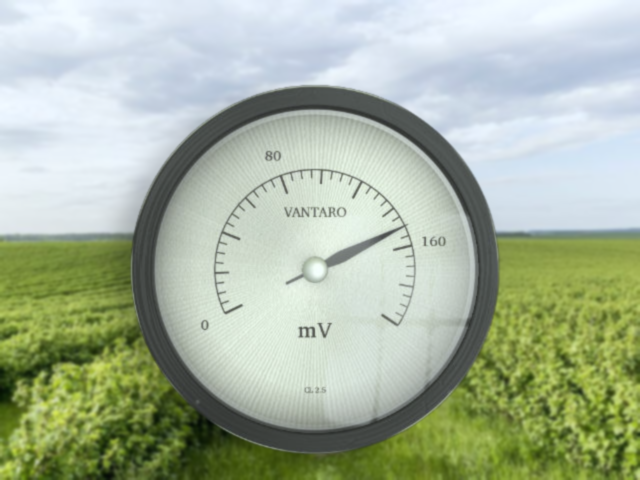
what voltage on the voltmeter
150 mV
